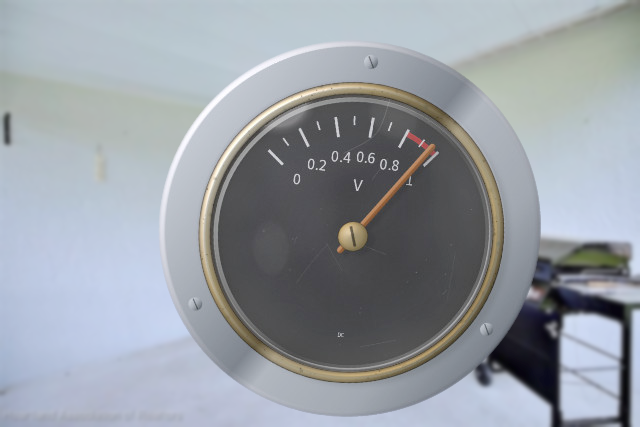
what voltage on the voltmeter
0.95 V
